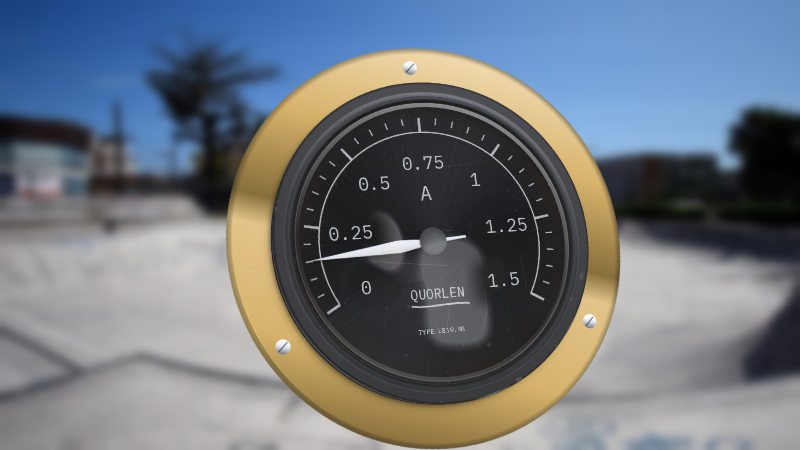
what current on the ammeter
0.15 A
